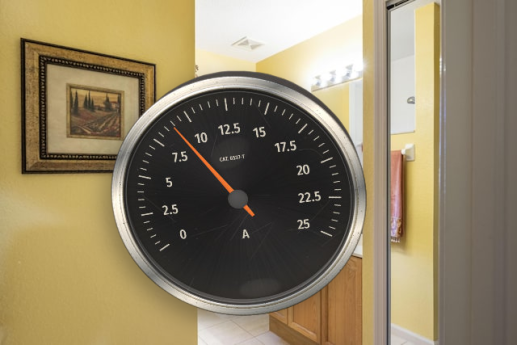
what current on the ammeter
9 A
